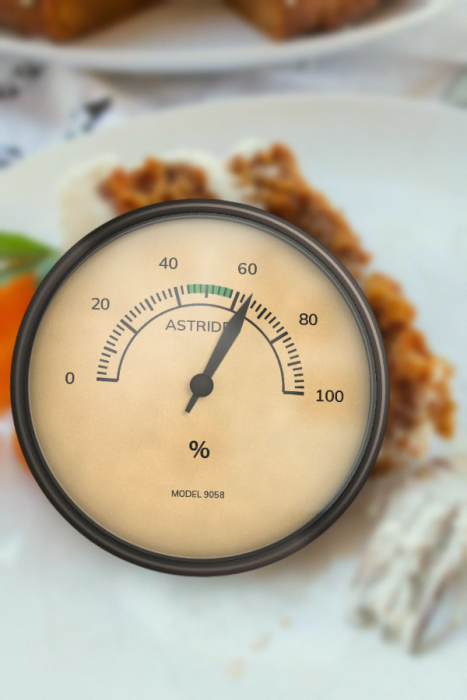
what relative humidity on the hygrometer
64 %
